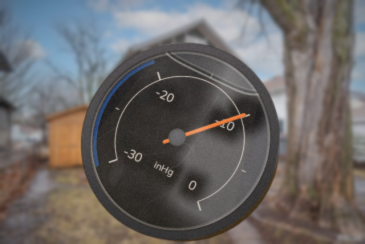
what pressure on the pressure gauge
-10 inHg
